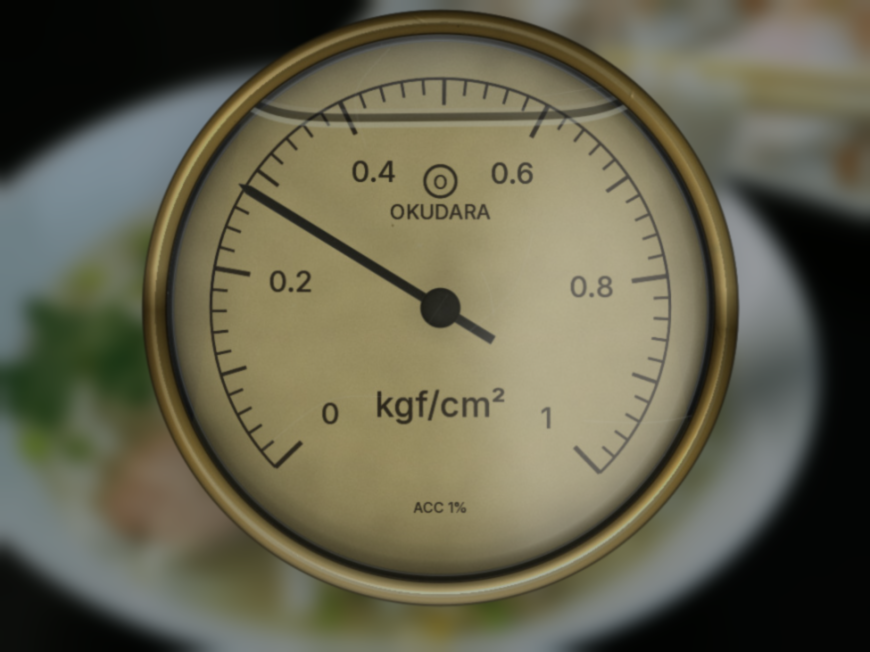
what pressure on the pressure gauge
0.28 kg/cm²
